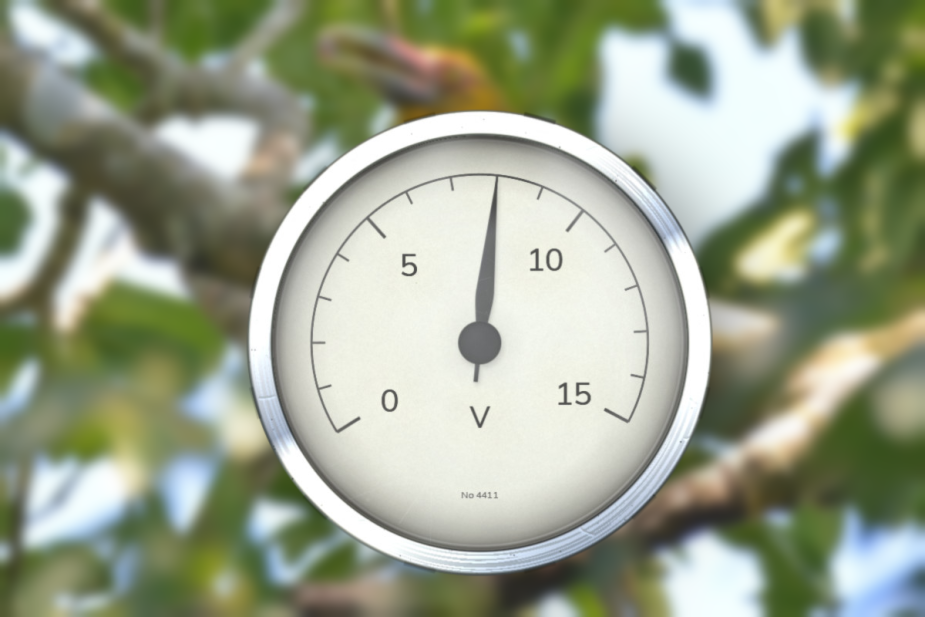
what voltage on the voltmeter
8 V
